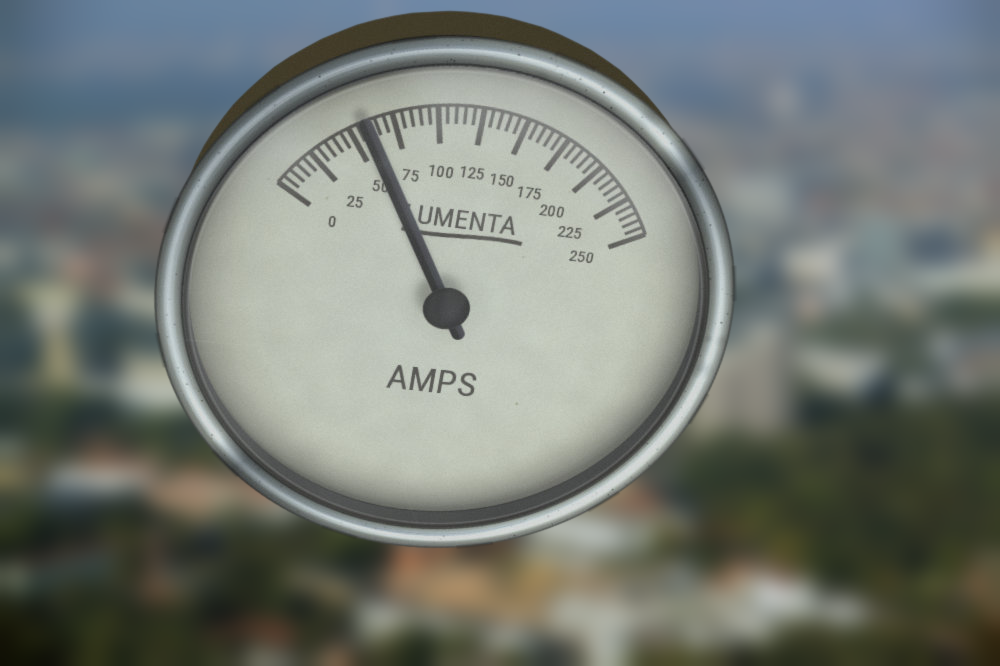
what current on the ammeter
60 A
